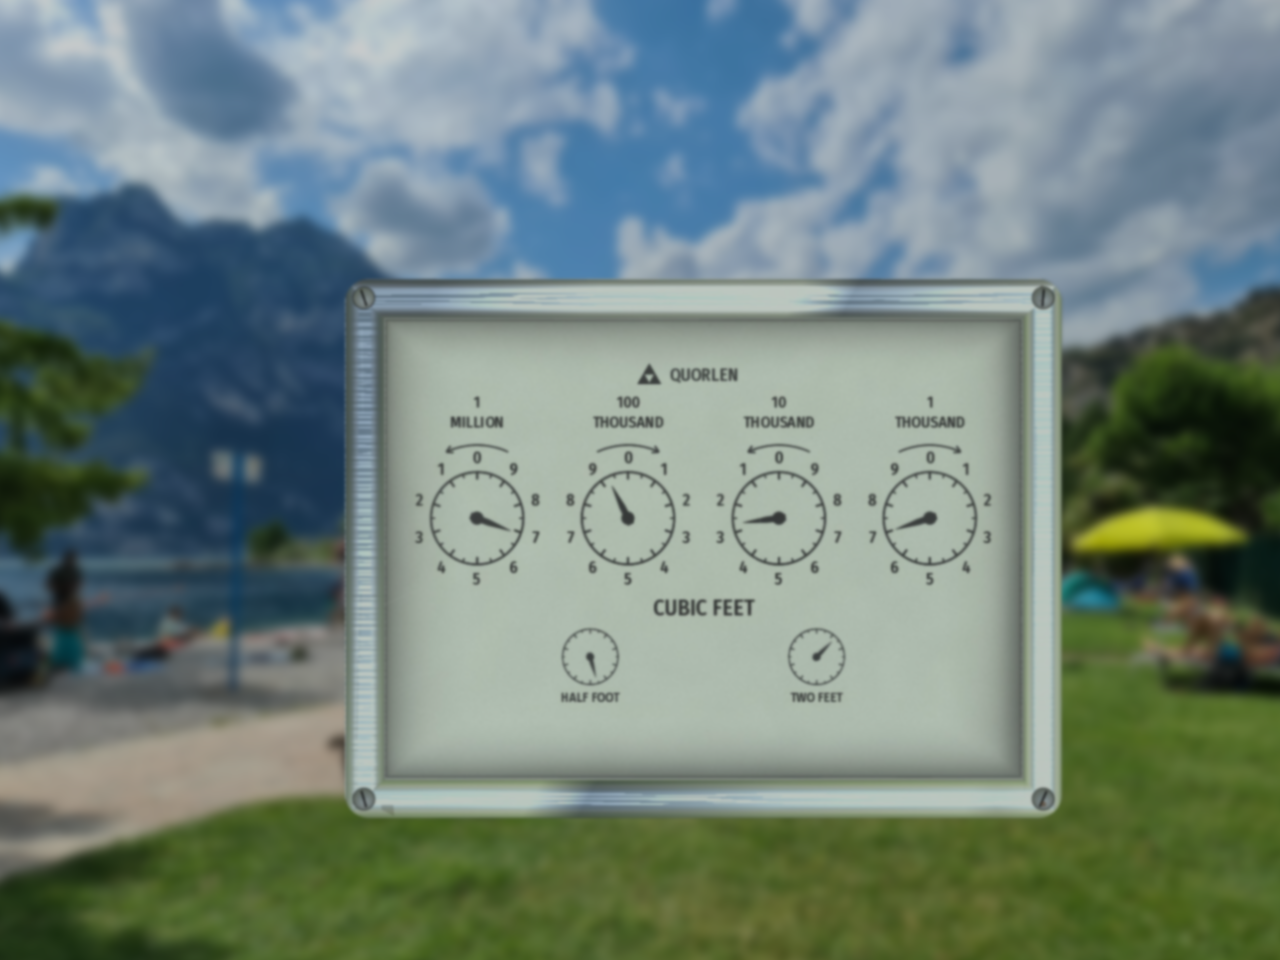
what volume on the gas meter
692700 ft³
